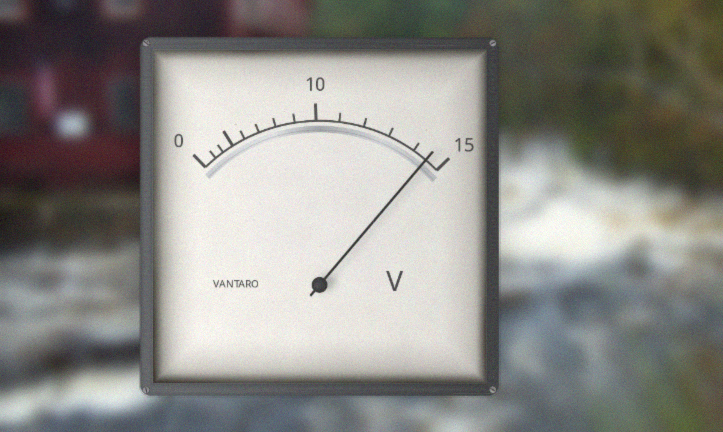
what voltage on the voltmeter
14.5 V
